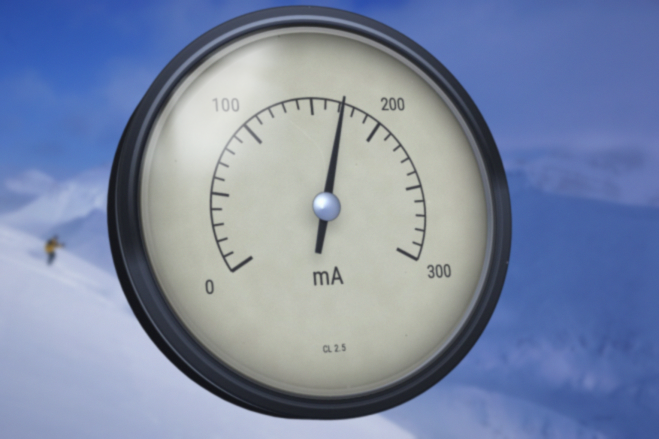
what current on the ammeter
170 mA
